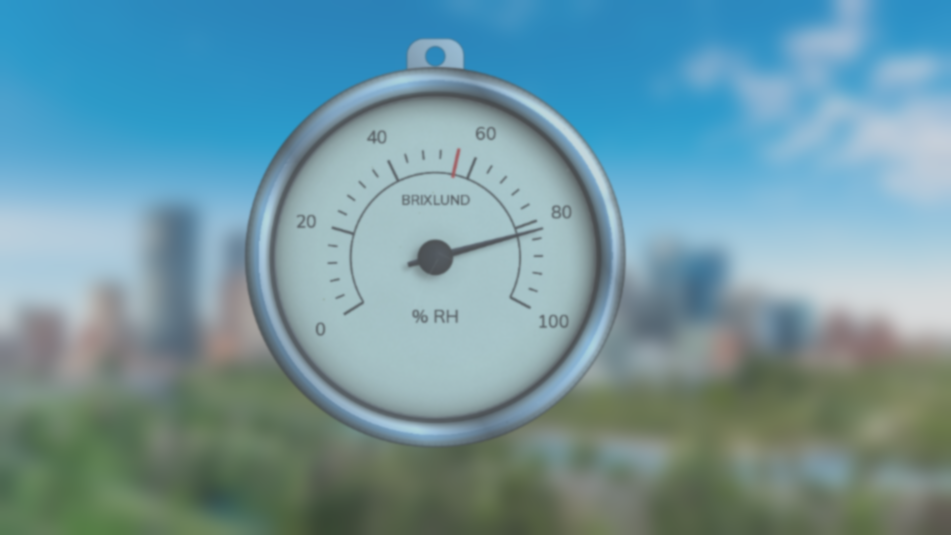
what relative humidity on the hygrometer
82 %
